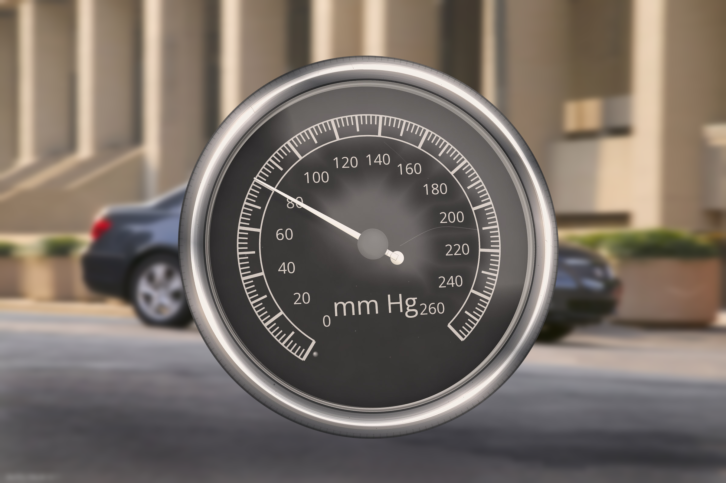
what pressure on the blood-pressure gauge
80 mmHg
